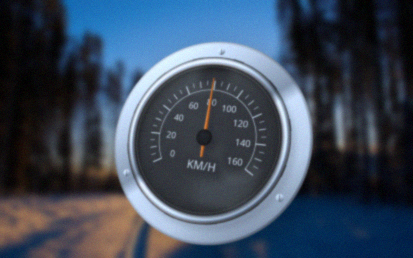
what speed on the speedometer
80 km/h
